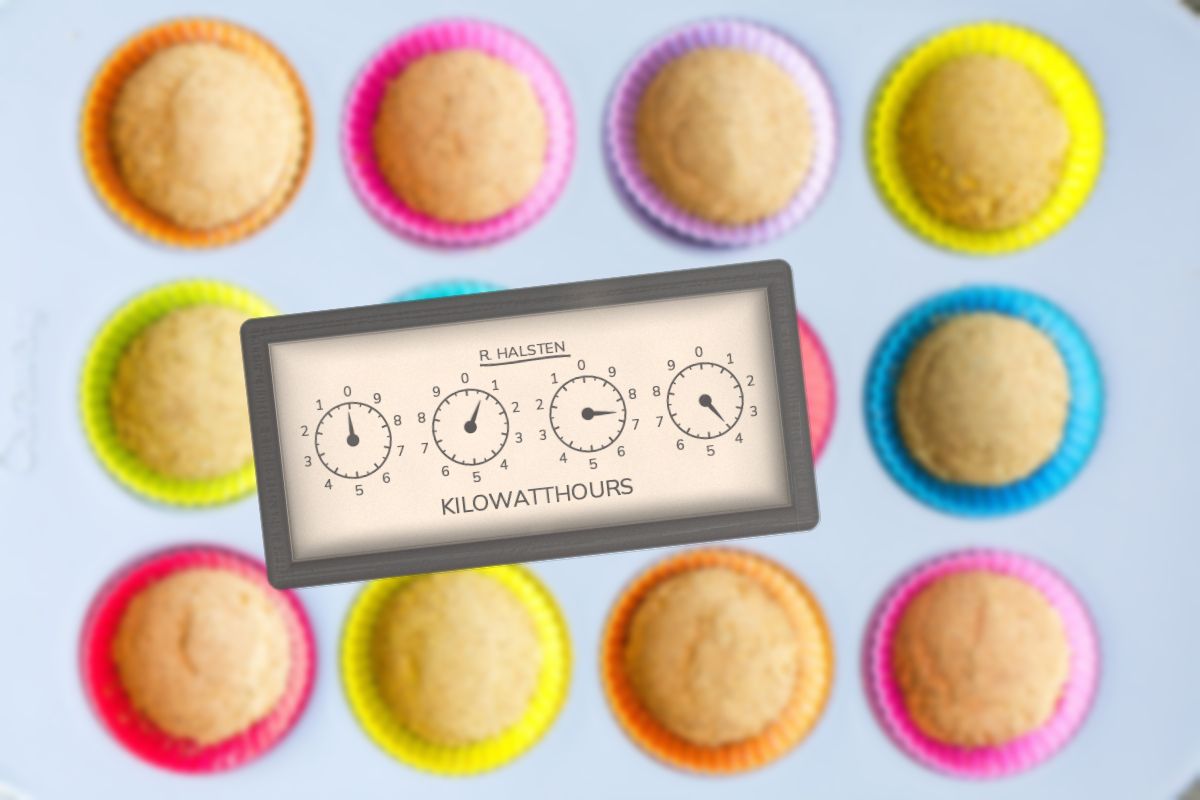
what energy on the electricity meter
74 kWh
